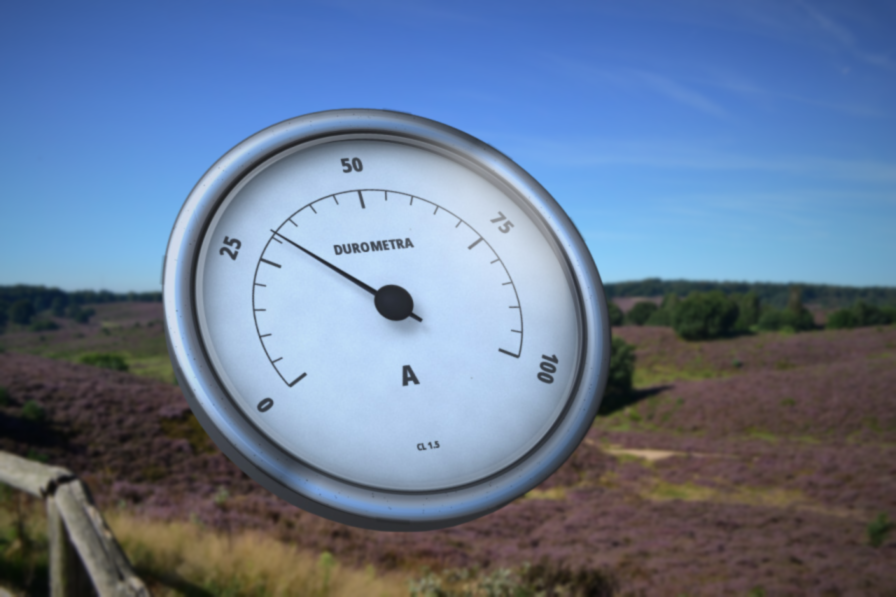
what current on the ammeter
30 A
